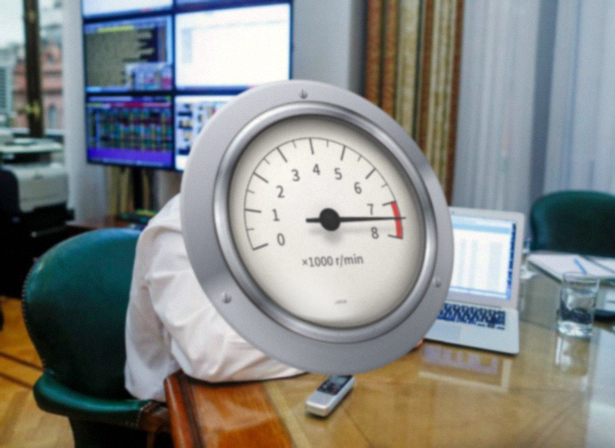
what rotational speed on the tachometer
7500 rpm
